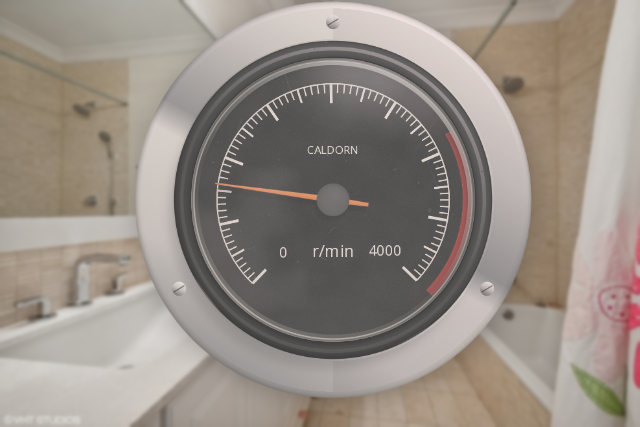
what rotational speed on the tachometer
800 rpm
